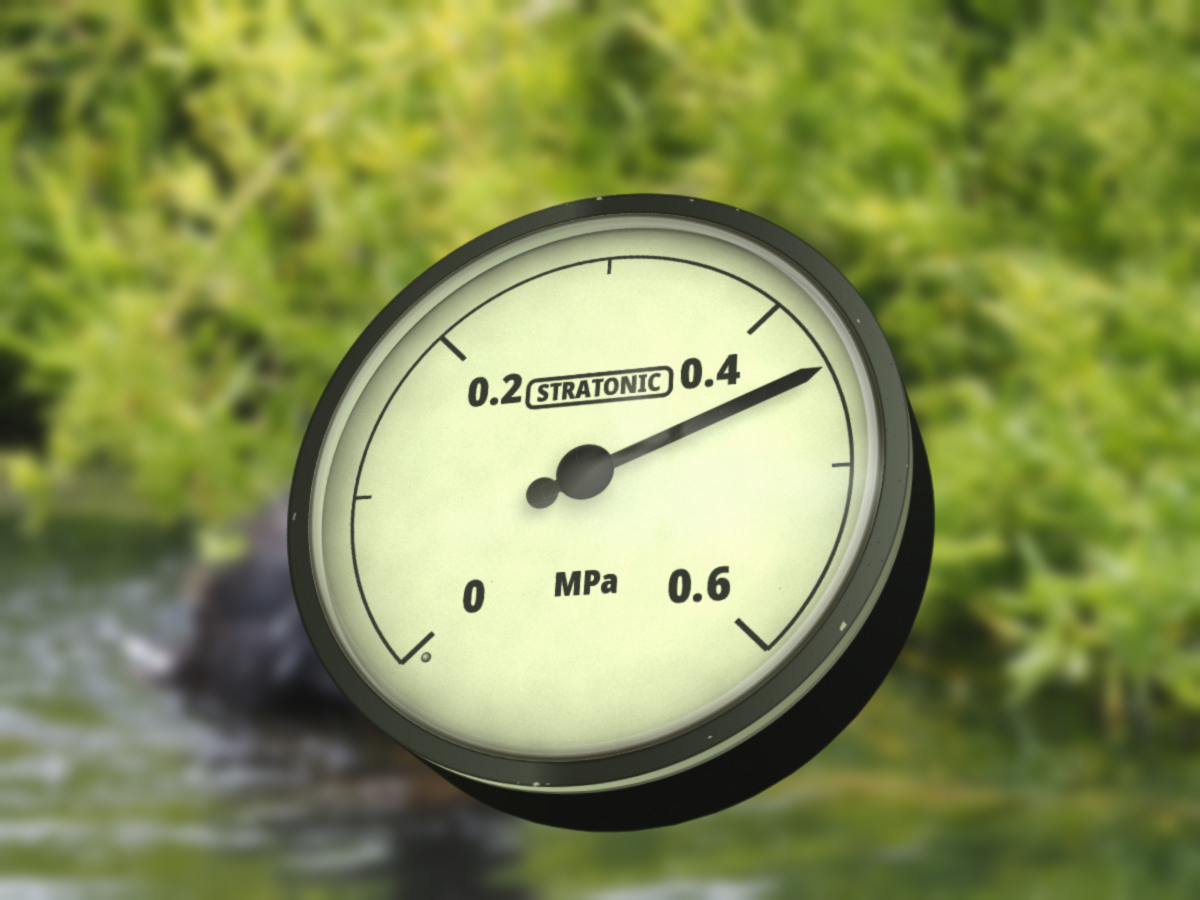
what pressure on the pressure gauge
0.45 MPa
